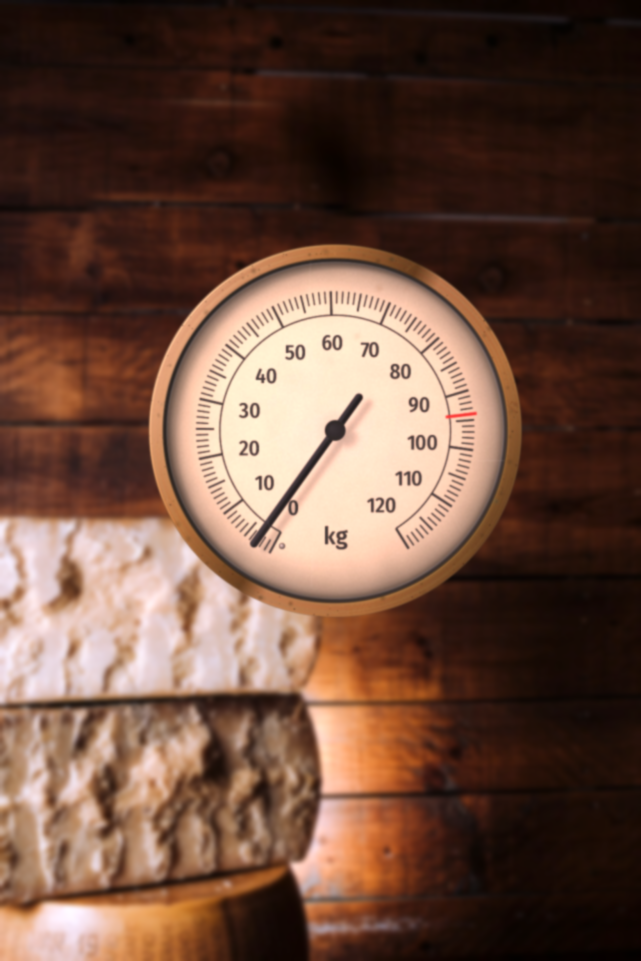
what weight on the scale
3 kg
